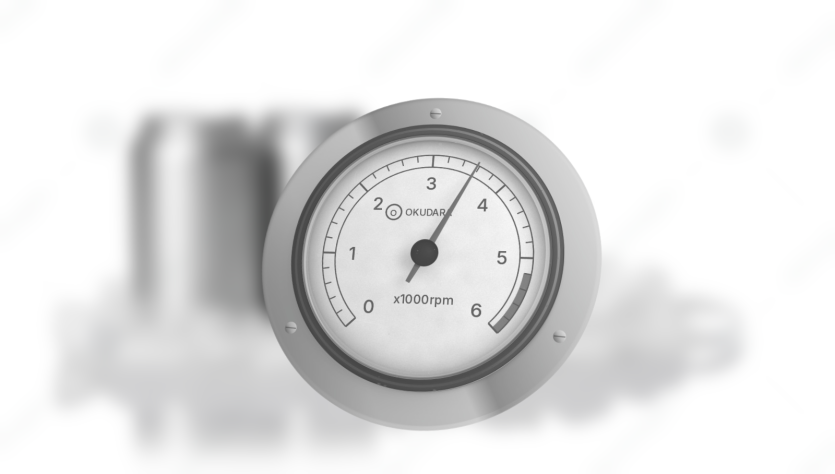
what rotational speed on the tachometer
3600 rpm
